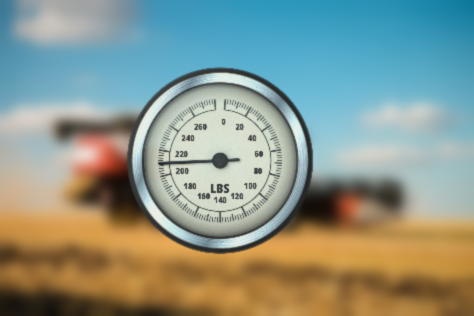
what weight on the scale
210 lb
